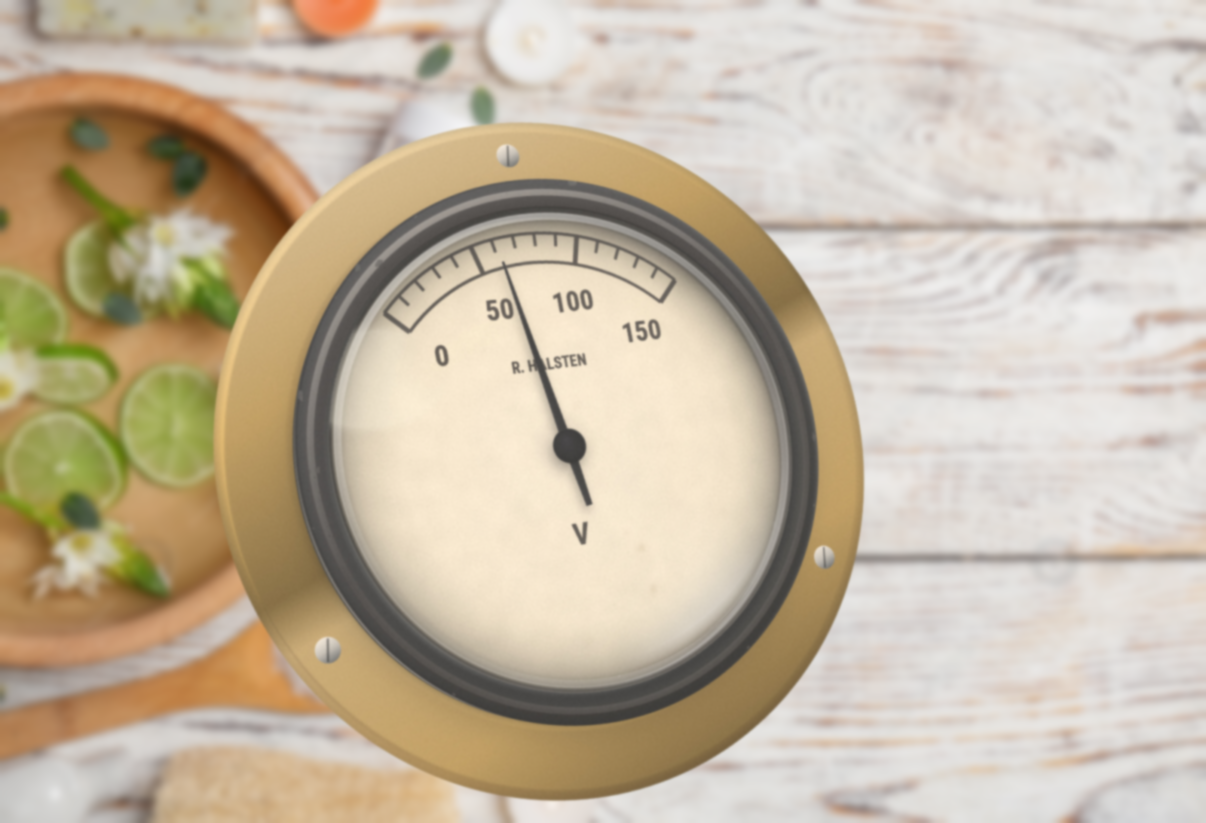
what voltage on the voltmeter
60 V
